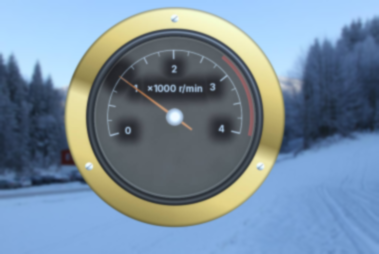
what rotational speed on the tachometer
1000 rpm
